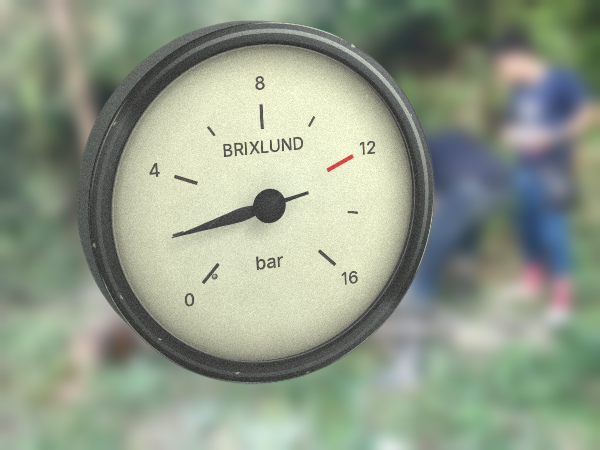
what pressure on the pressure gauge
2 bar
